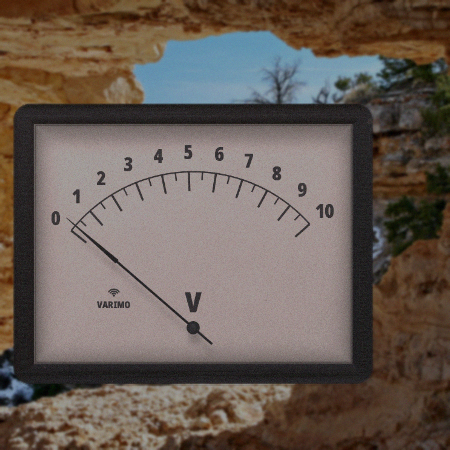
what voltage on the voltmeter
0.25 V
